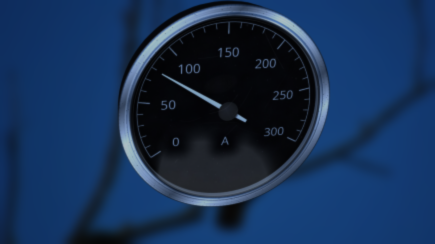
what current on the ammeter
80 A
